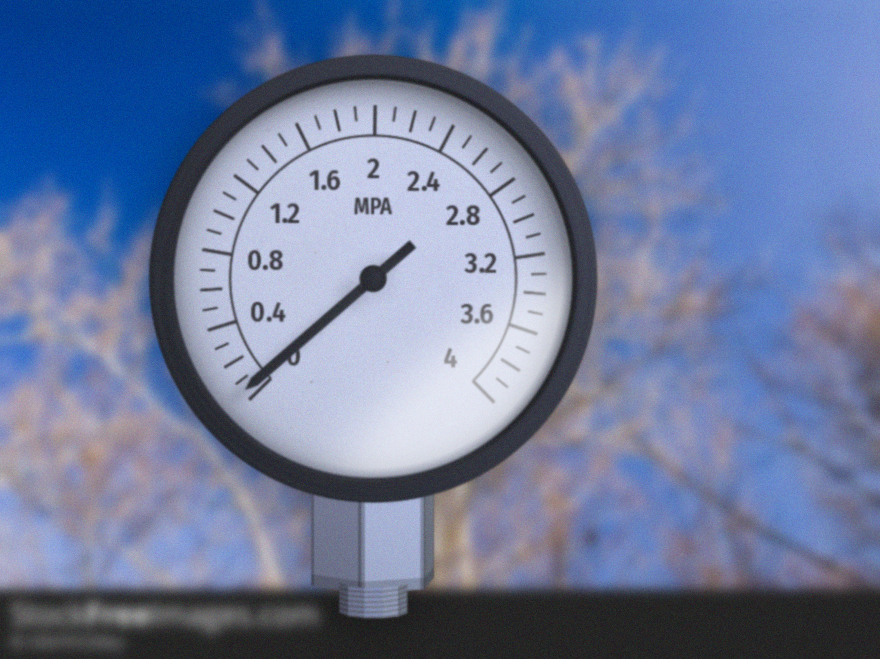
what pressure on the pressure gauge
0.05 MPa
